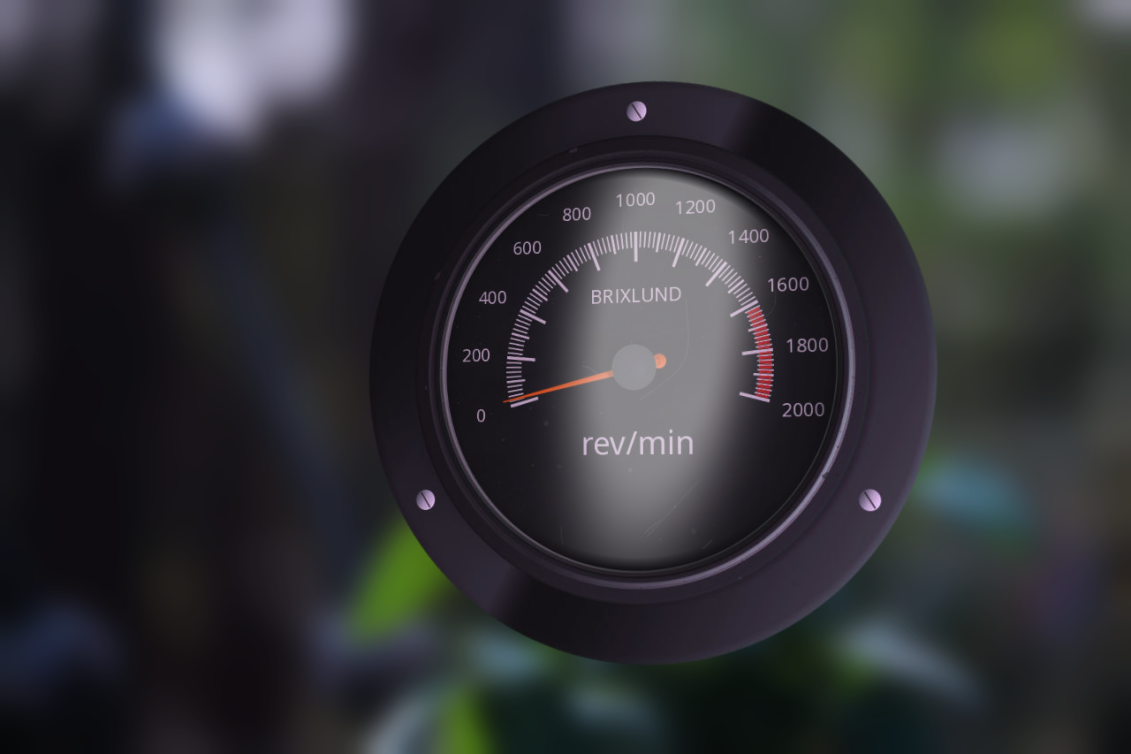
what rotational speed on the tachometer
20 rpm
